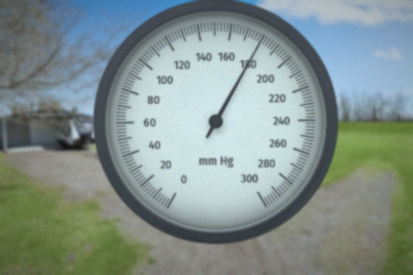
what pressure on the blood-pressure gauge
180 mmHg
